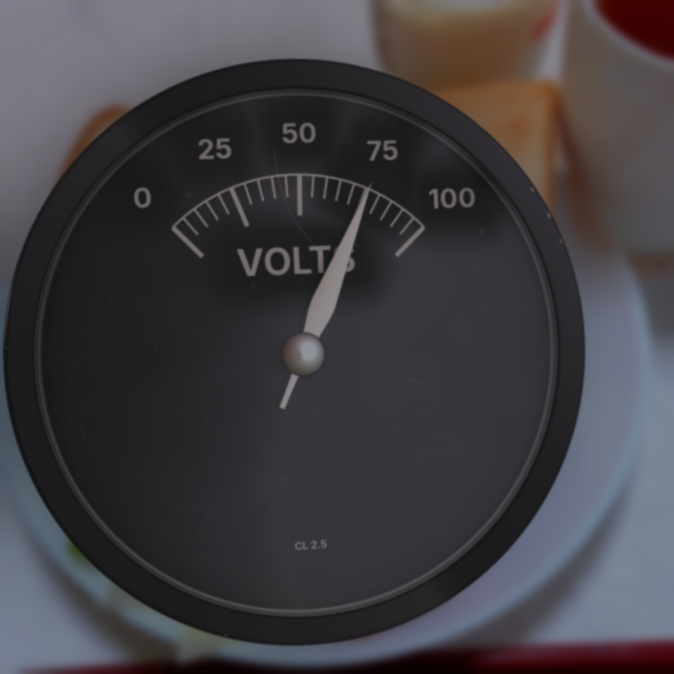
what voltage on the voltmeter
75 V
